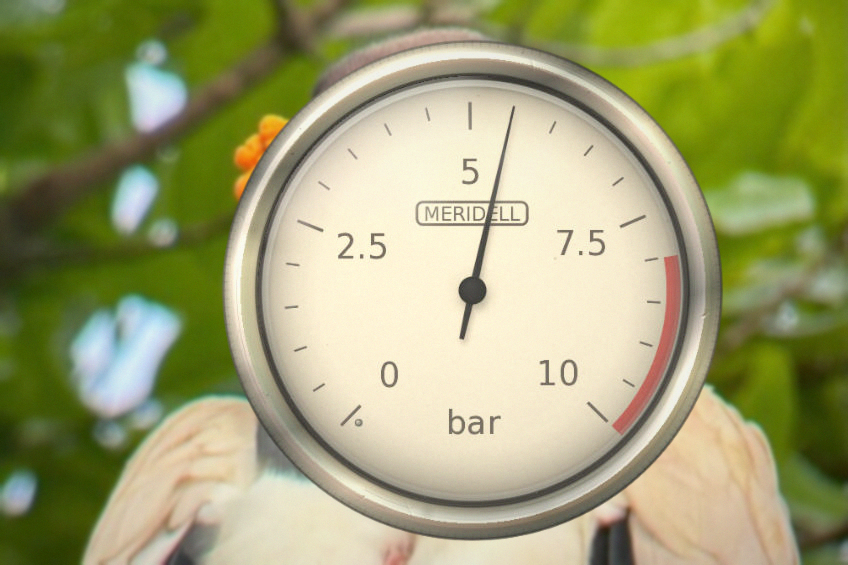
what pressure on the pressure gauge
5.5 bar
